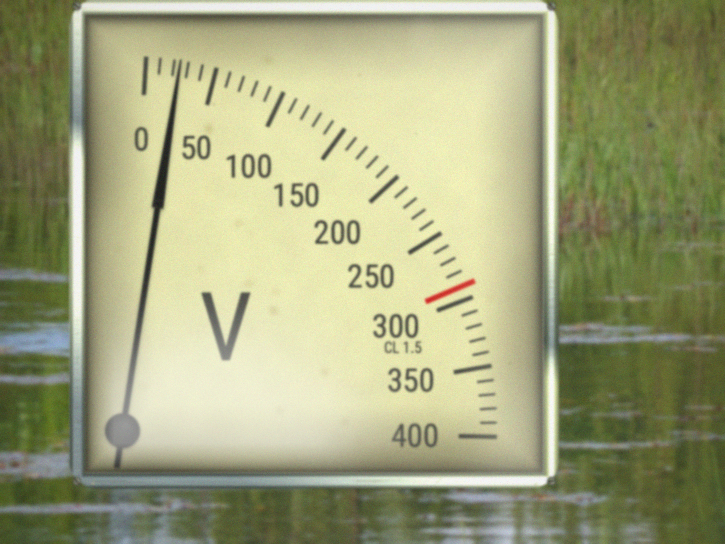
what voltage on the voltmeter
25 V
